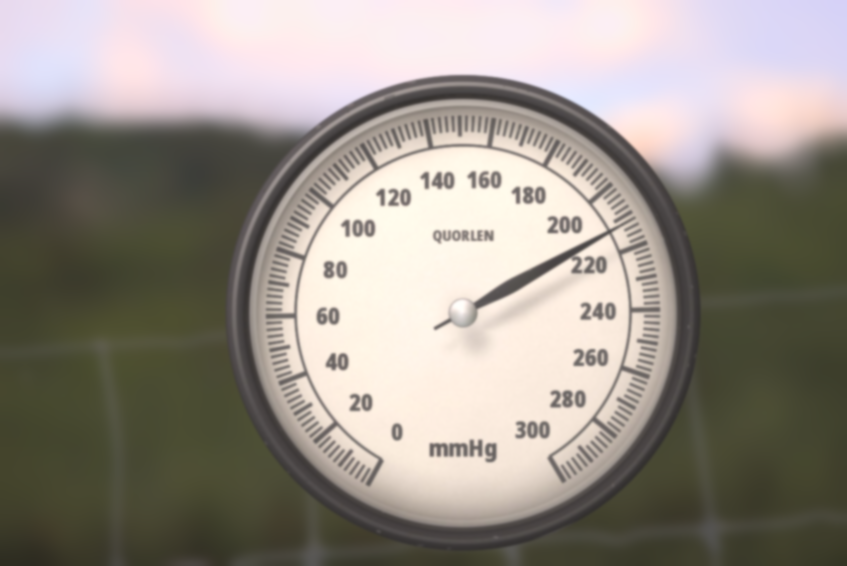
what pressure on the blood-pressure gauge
212 mmHg
